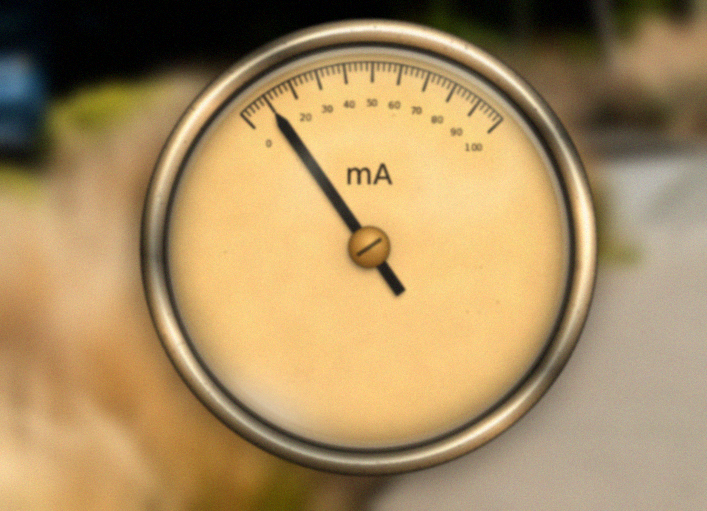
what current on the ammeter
10 mA
